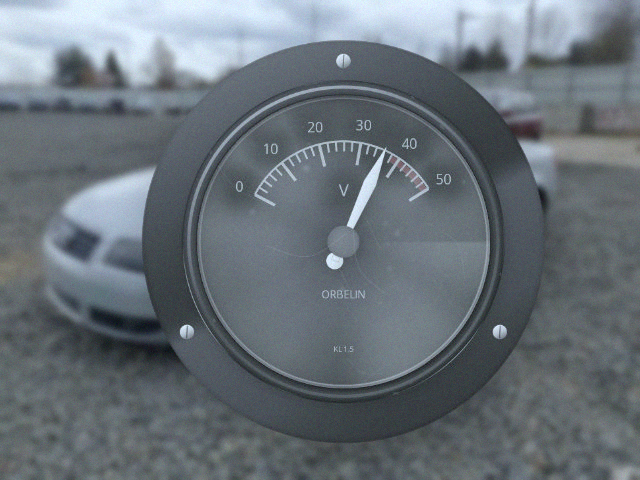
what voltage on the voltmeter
36 V
